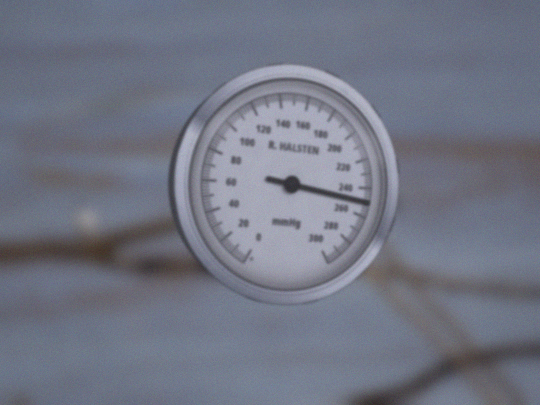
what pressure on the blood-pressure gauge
250 mmHg
